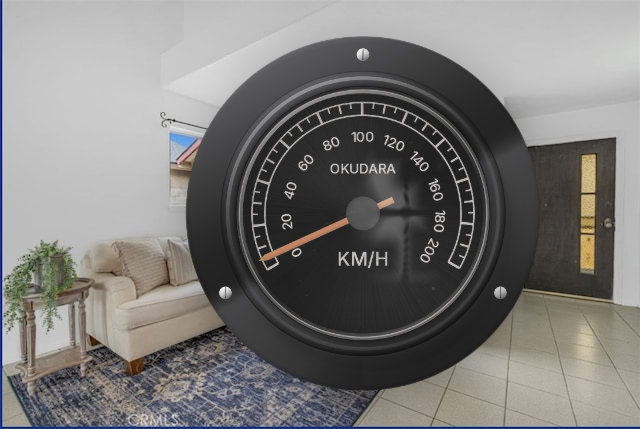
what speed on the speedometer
5 km/h
